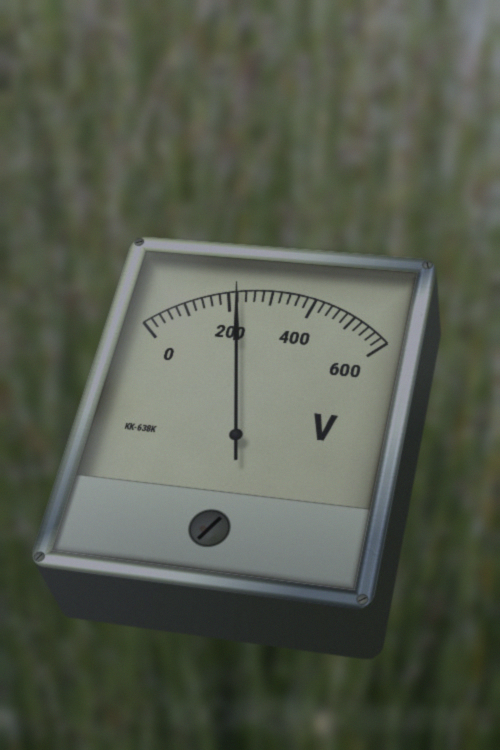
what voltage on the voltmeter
220 V
